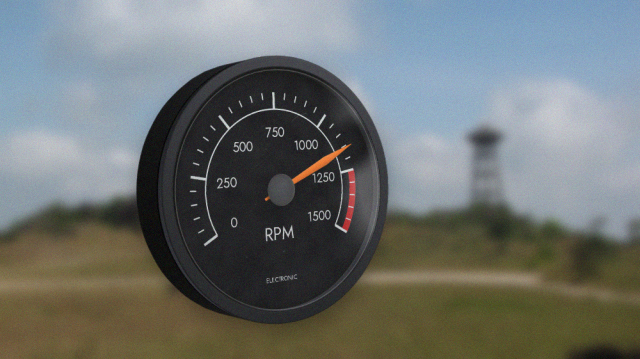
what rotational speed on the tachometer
1150 rpm
